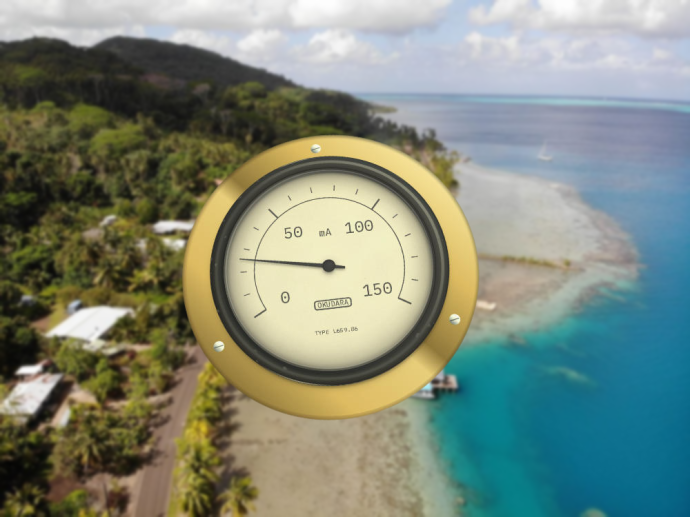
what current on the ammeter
25 mA
